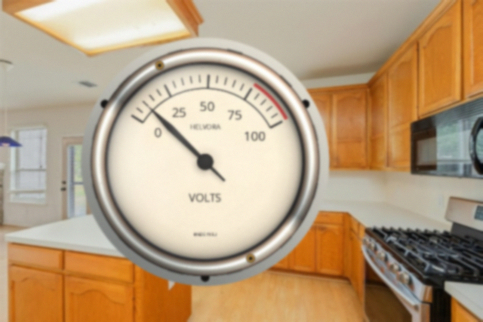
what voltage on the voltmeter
10 V
